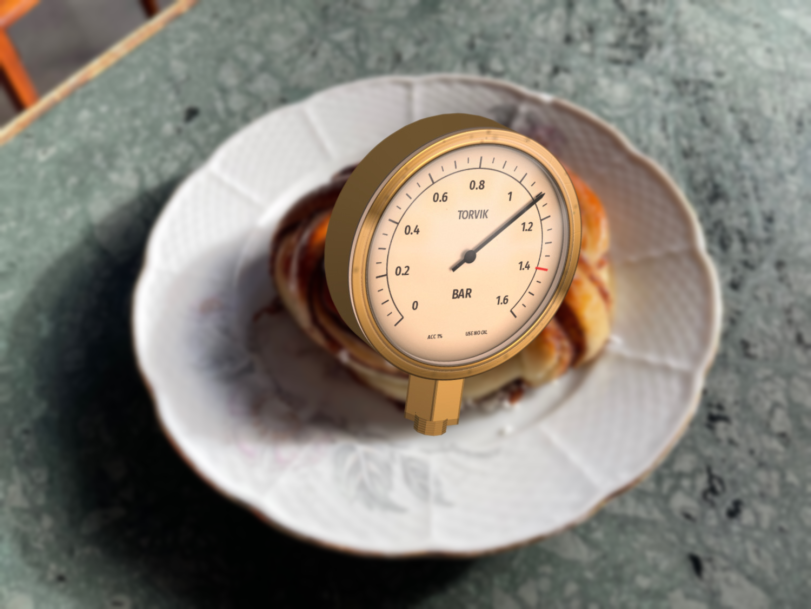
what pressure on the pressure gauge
1.1 bar
